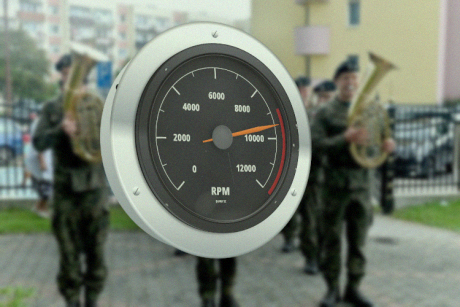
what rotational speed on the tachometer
9500 rpm
